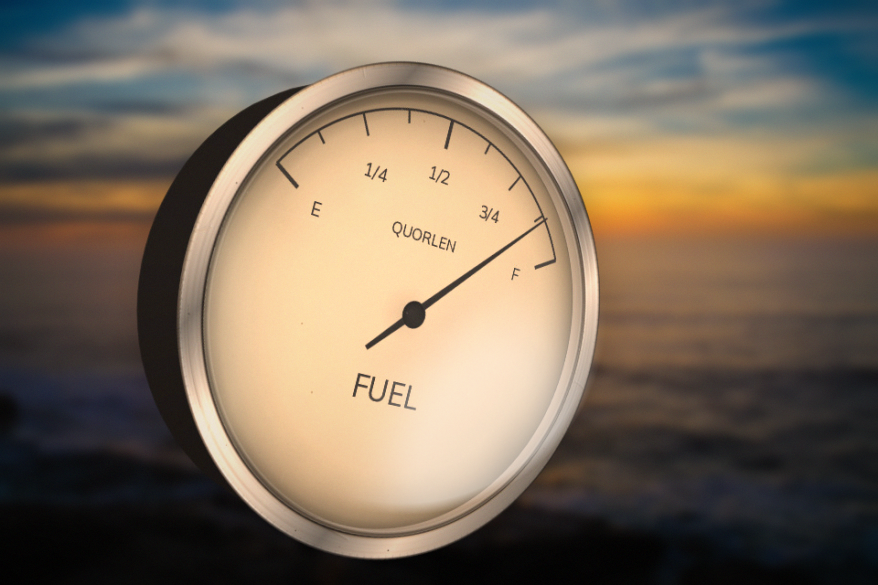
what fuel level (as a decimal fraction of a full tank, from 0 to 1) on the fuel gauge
0.875
